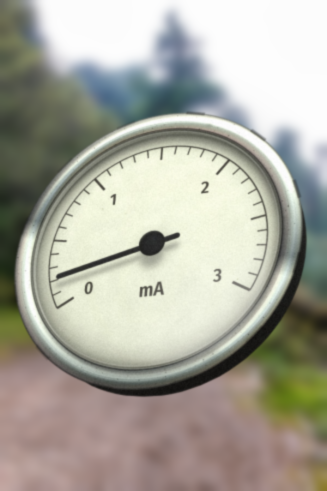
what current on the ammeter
0.2 mA
